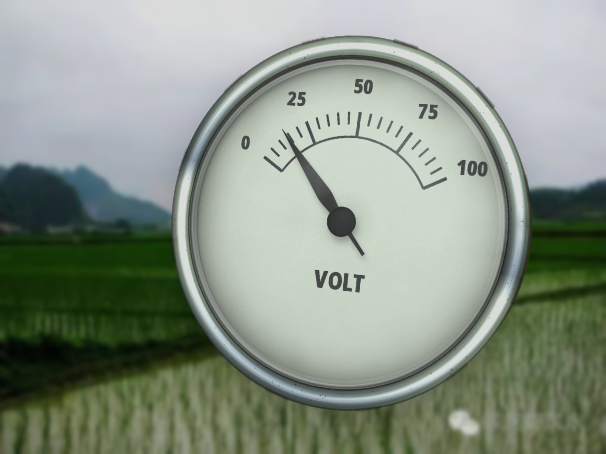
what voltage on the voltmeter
15 V
